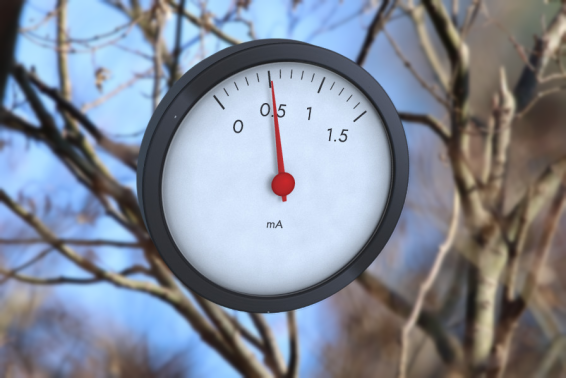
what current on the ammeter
0.5 mA
